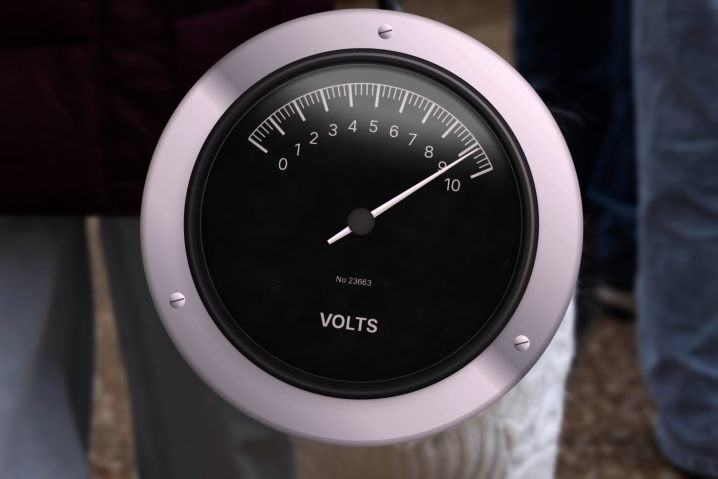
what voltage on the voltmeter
9.2 V
